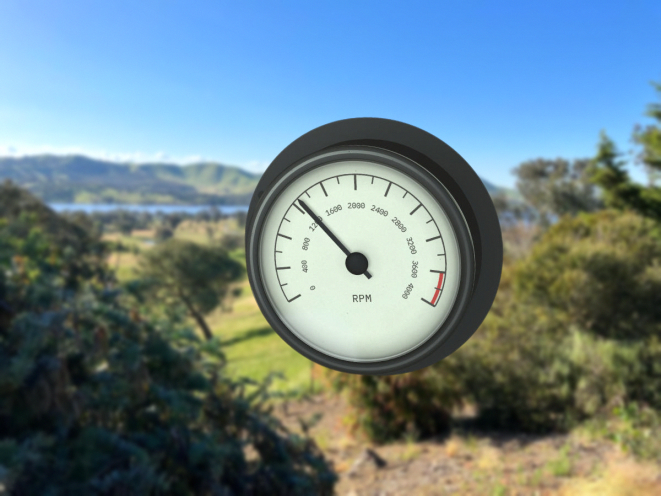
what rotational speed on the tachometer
1300 rpm
